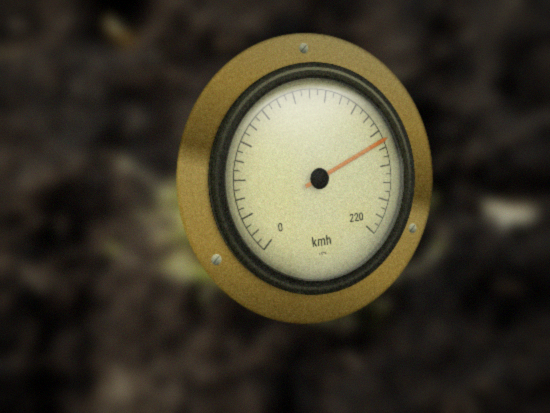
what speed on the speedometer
165 km/h
